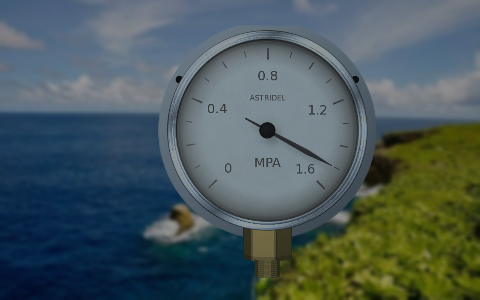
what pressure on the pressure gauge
1.5 MPa
